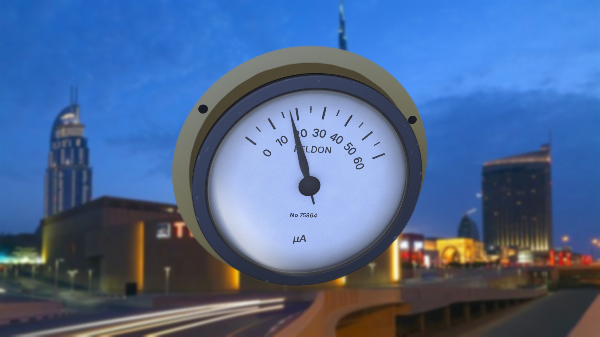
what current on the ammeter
17.5 µA
